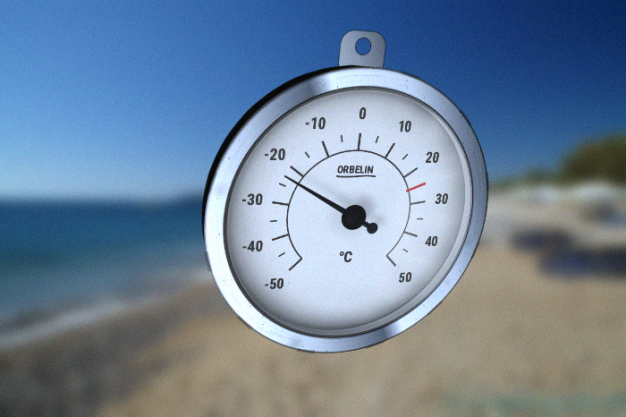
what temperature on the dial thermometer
-22.5 °C
